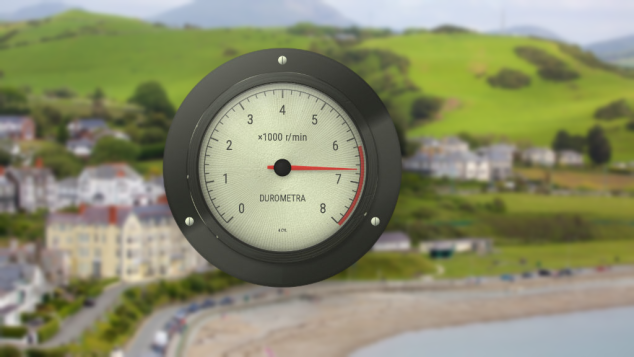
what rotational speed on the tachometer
6700 rpm
